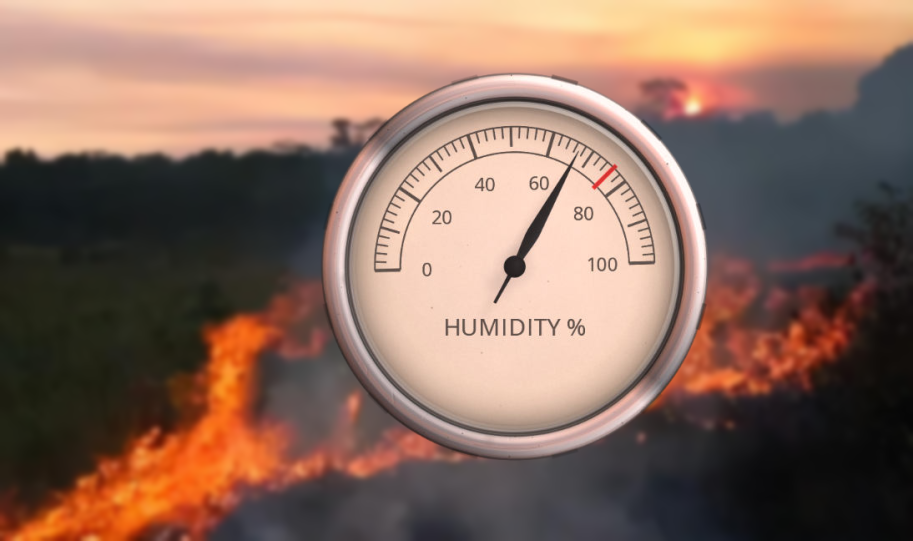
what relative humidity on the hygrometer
67 %
